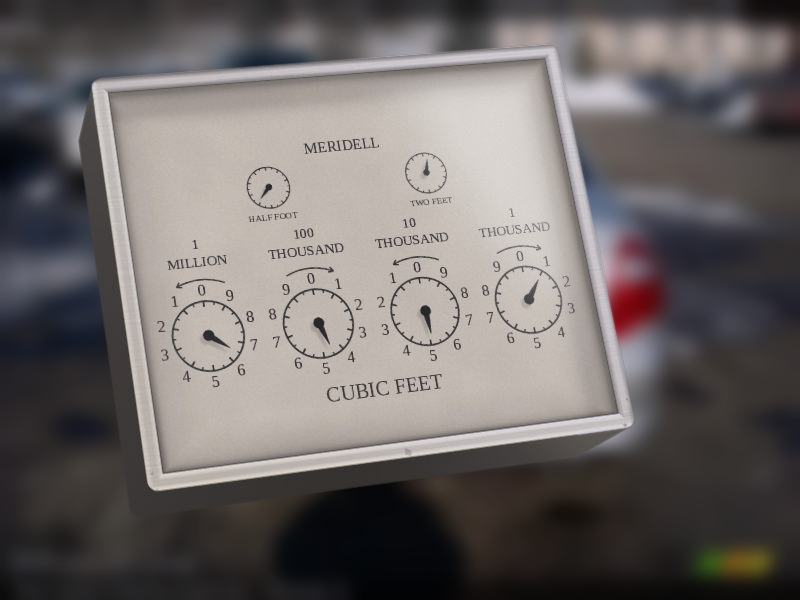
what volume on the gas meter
645100 ft³
